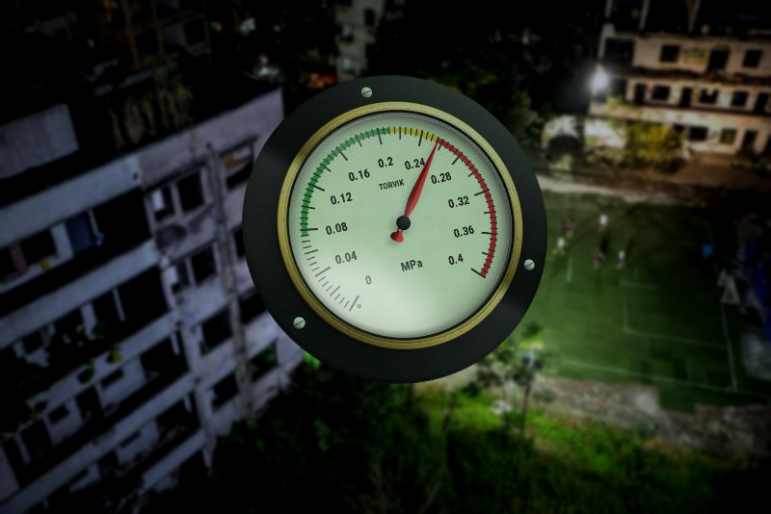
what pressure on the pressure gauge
0.255 MPa
